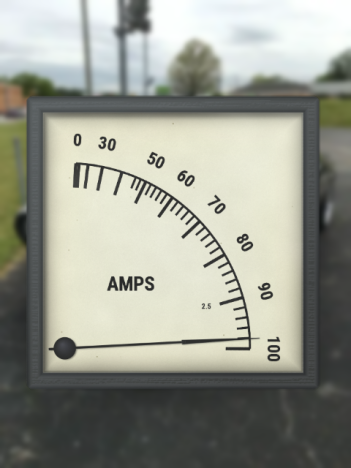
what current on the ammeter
98 A
